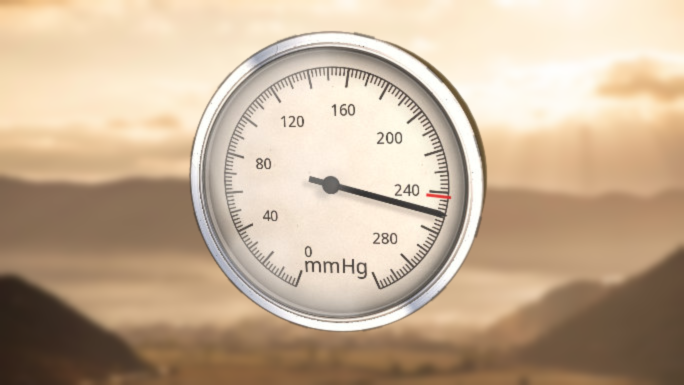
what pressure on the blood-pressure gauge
250 mmHg
